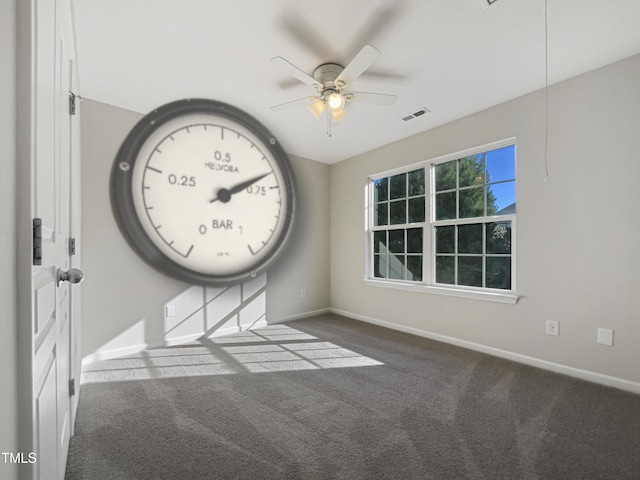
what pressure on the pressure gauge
0.7 bar
